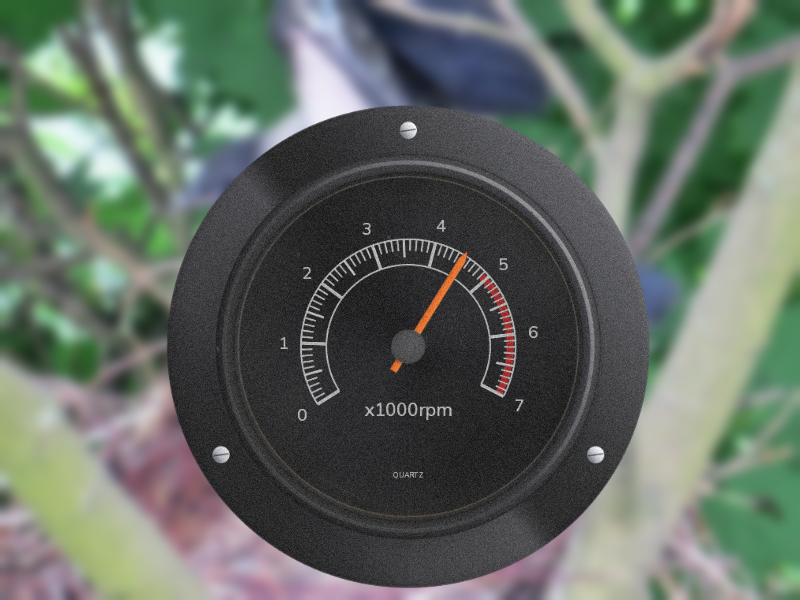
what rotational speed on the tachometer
4500 rpm
